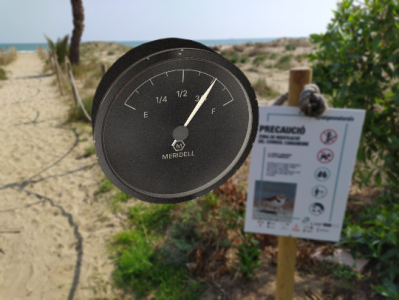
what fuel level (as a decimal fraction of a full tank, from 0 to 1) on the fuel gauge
0.75
